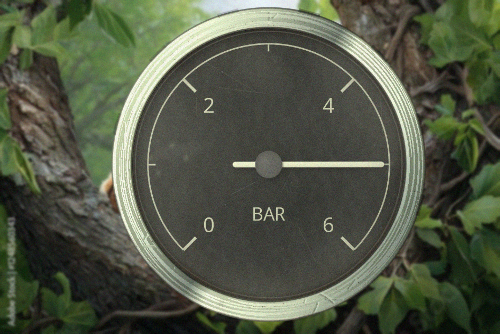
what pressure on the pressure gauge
5 bar
